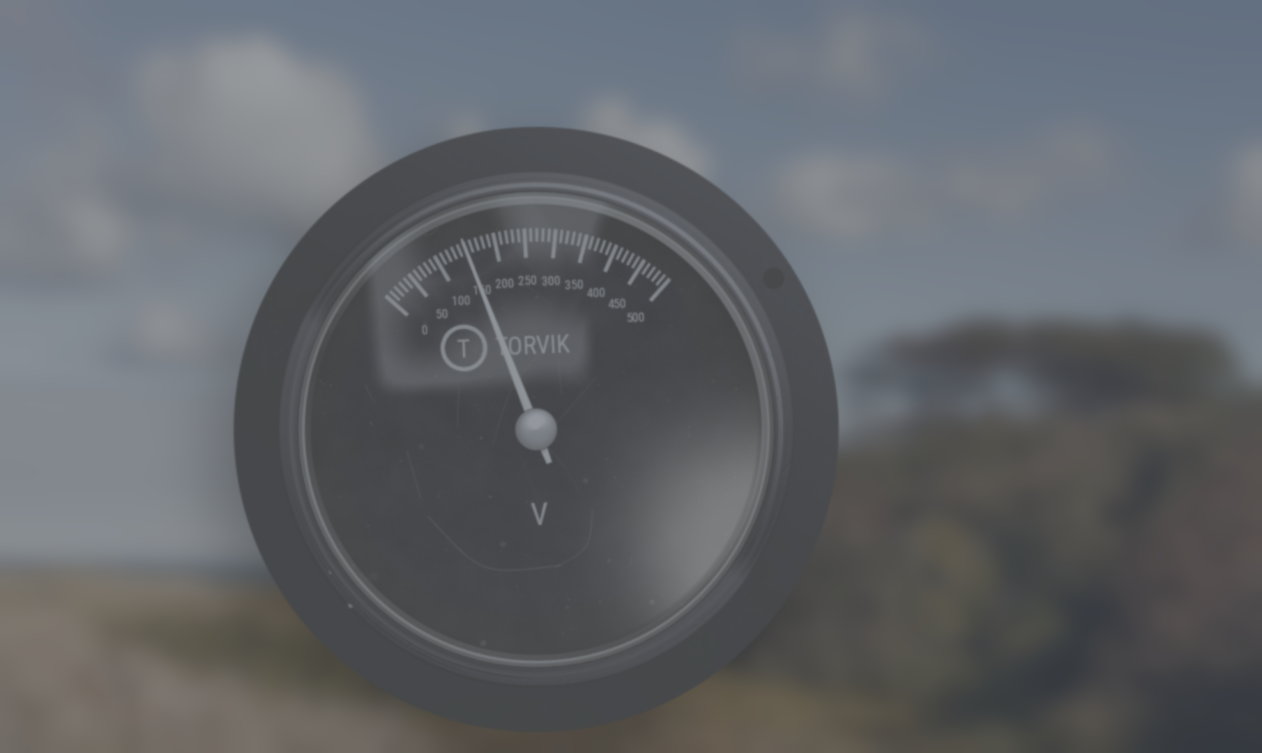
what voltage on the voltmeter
150 V
